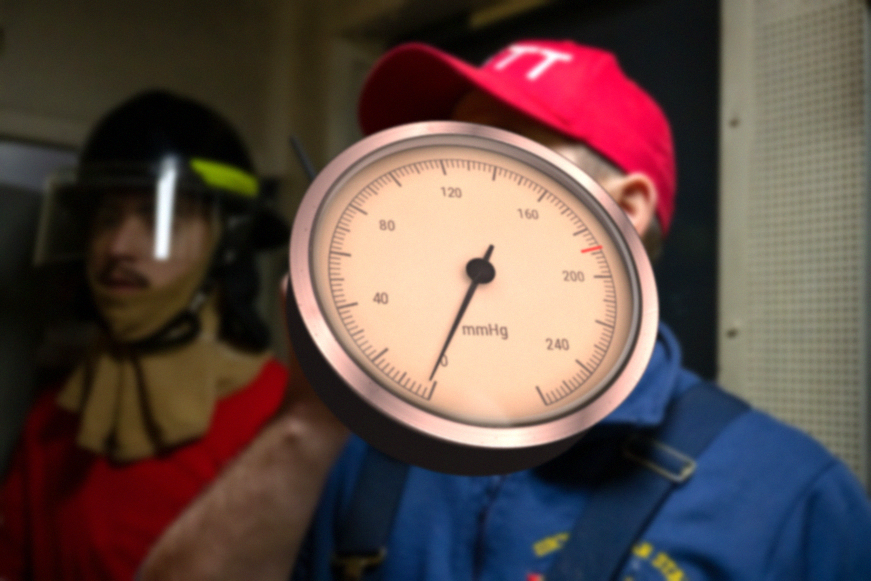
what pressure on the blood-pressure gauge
2 mmHg
